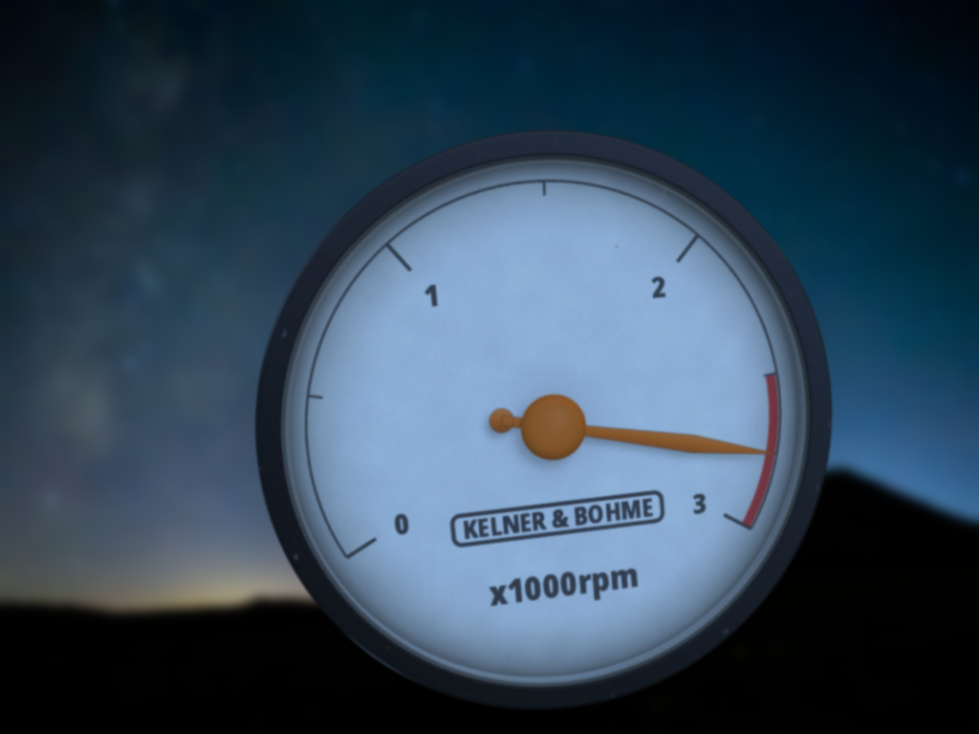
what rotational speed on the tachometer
2750 rpm
